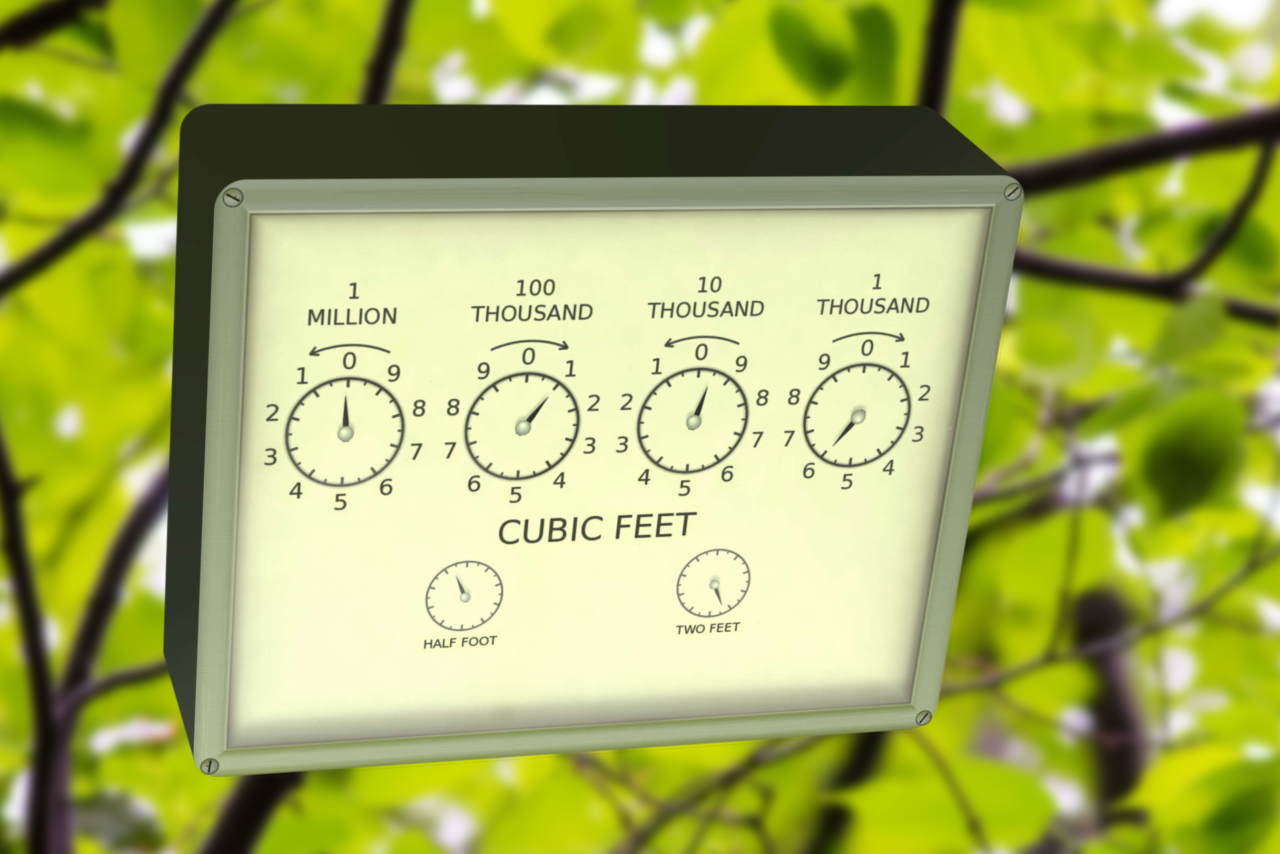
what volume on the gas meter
9600 ft³
